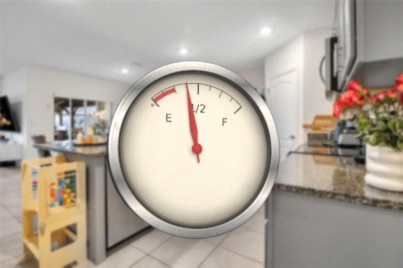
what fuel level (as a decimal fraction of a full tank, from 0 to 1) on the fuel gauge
0.375
